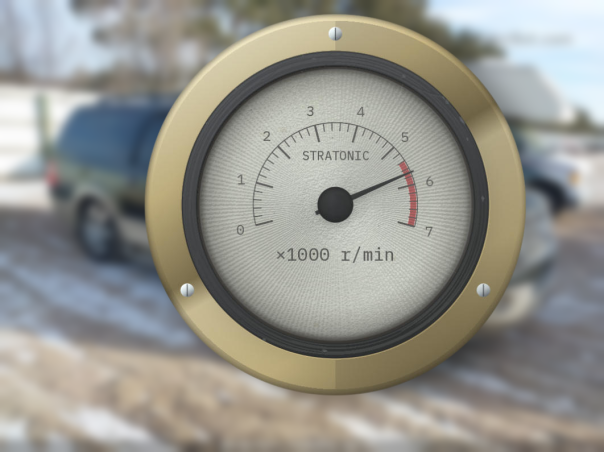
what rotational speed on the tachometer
5700 rpm
